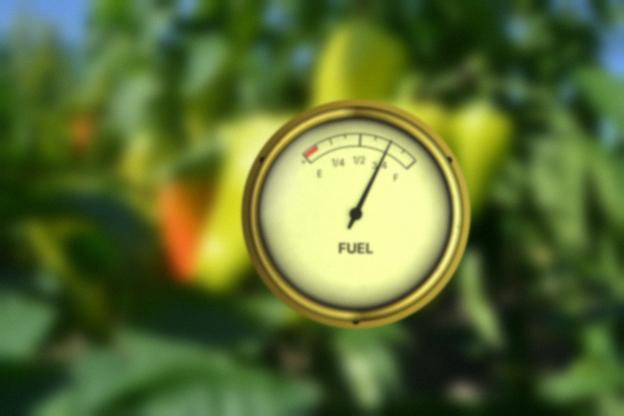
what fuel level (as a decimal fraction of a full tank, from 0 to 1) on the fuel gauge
0.75
